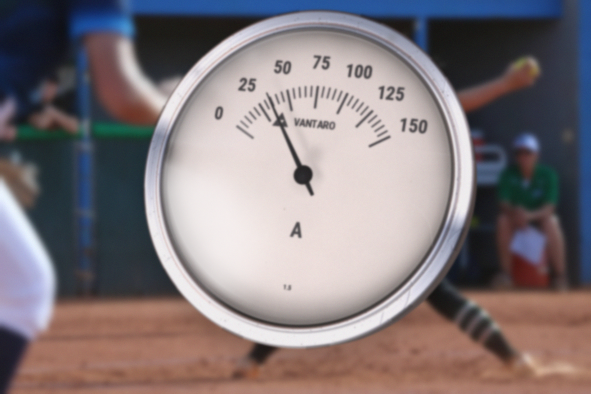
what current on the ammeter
35 A
